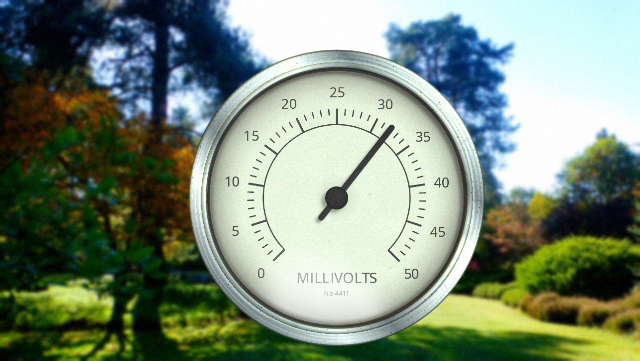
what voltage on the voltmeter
32 mV
